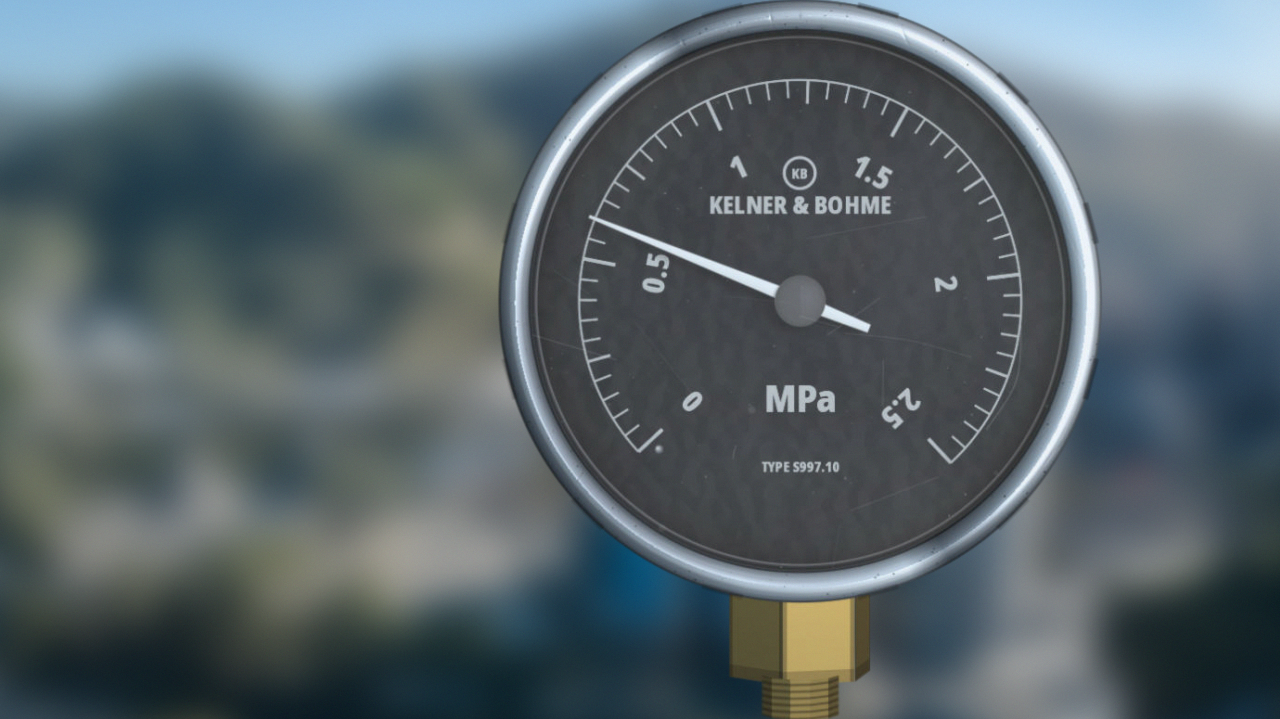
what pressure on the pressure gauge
0.6 MPa
